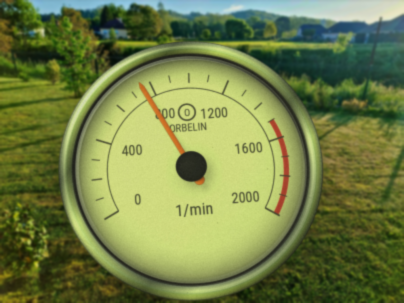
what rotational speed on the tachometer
750 rpm
